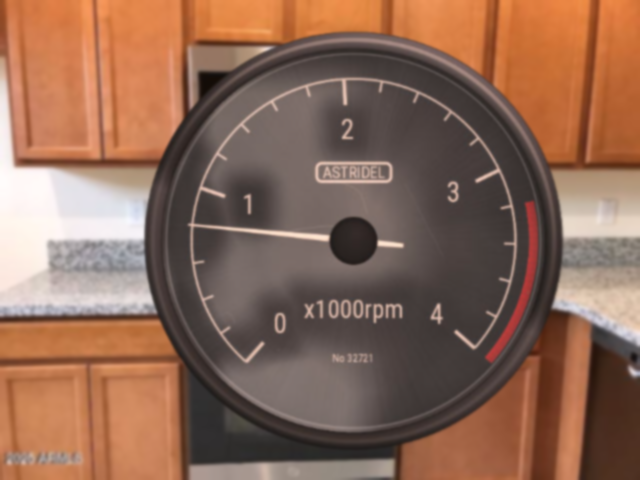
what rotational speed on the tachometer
800 rpm
